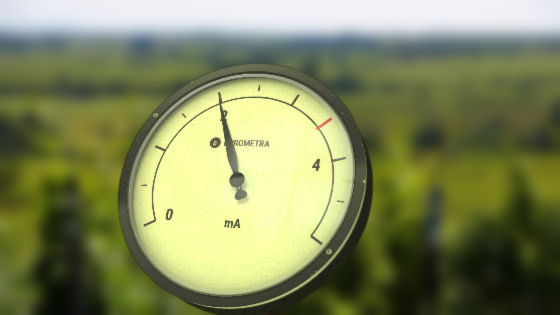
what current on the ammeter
2 mA
